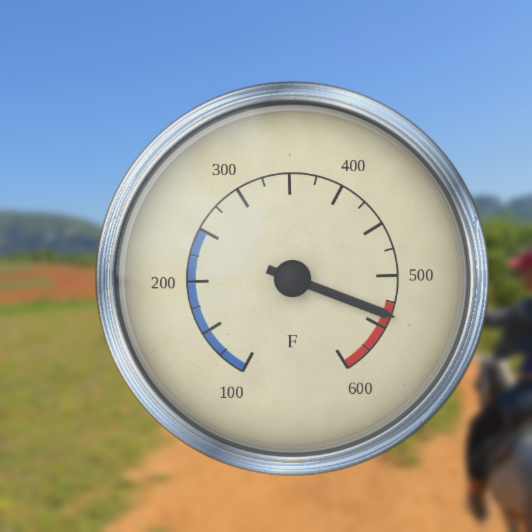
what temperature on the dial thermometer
537.5 °F
